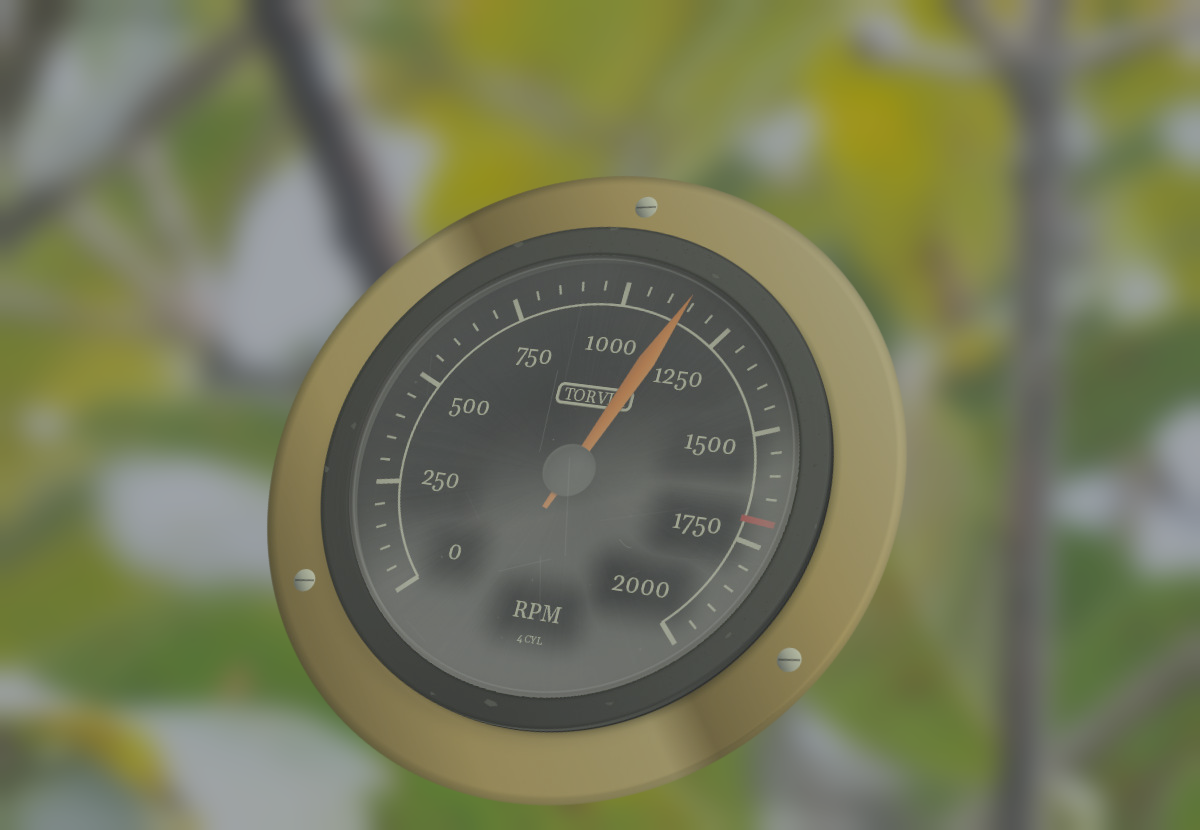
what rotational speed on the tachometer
1150 rpm
